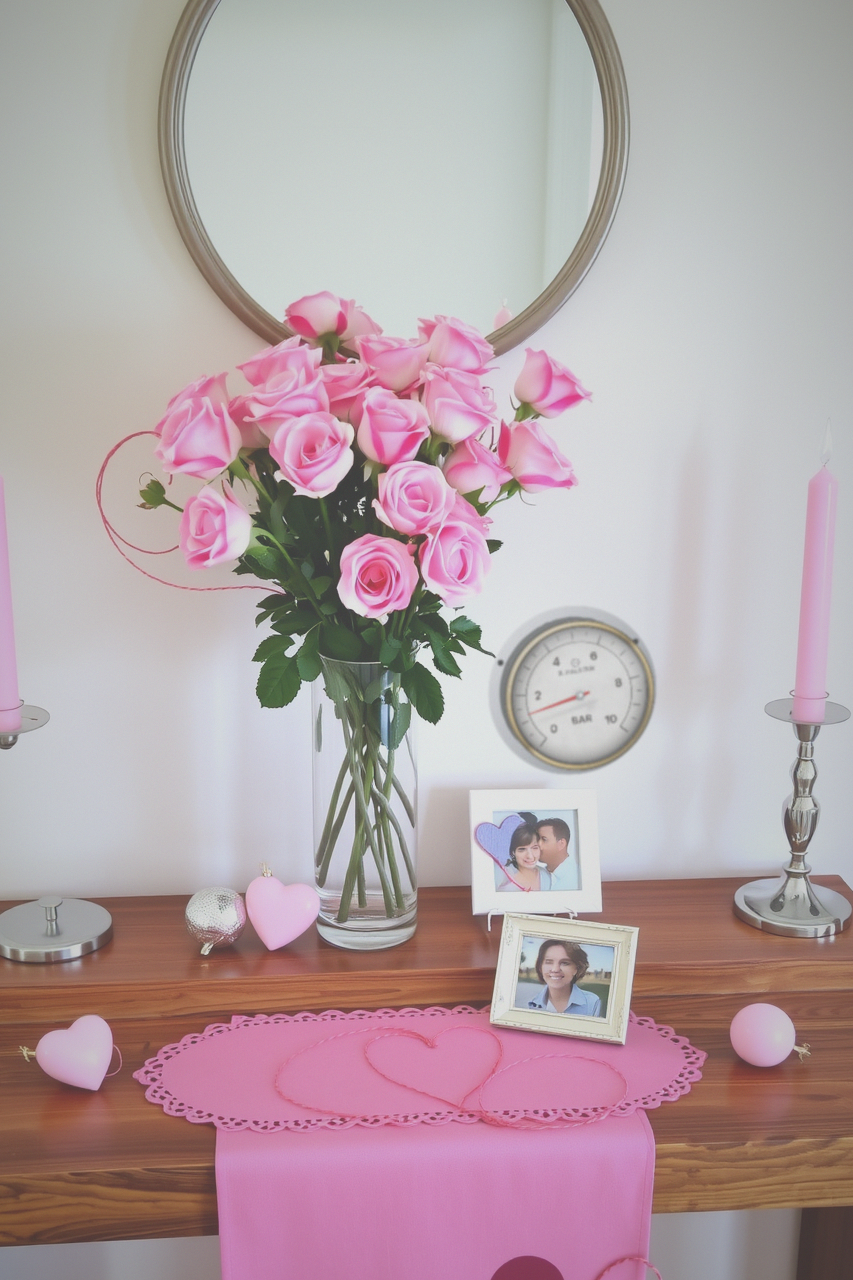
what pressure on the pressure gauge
1.25 bar
